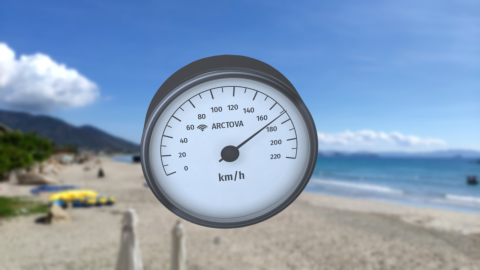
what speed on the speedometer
170 km/h
